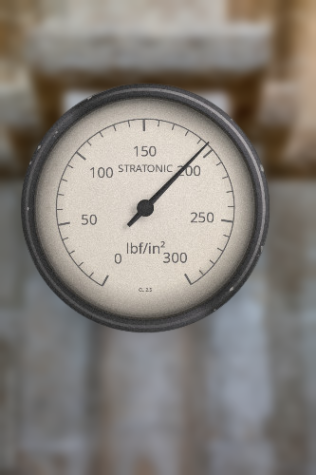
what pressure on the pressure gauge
195 psi
